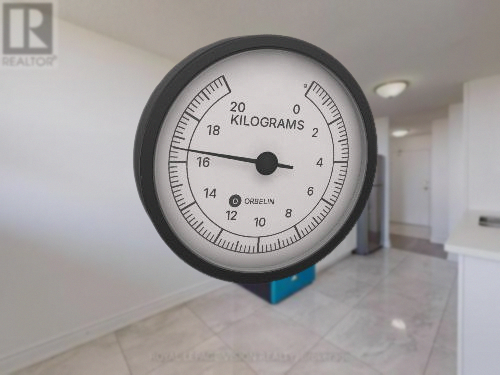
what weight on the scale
16.6 kg
